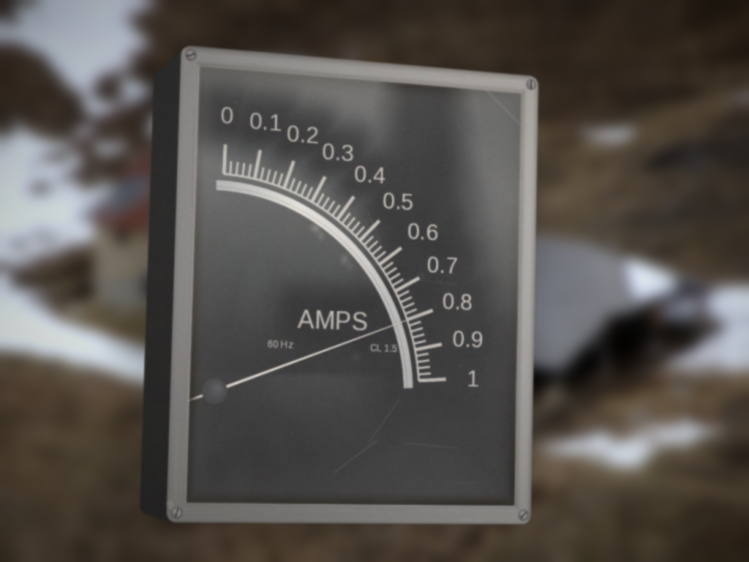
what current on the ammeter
0.8 A
